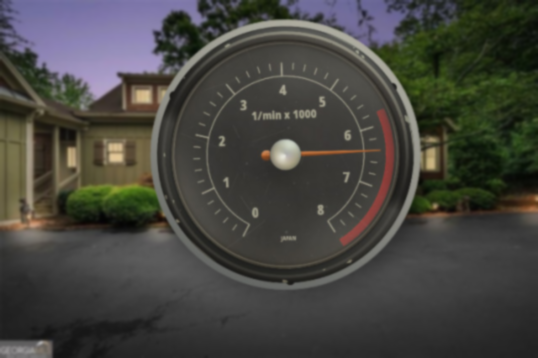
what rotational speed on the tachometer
6400 rpm
